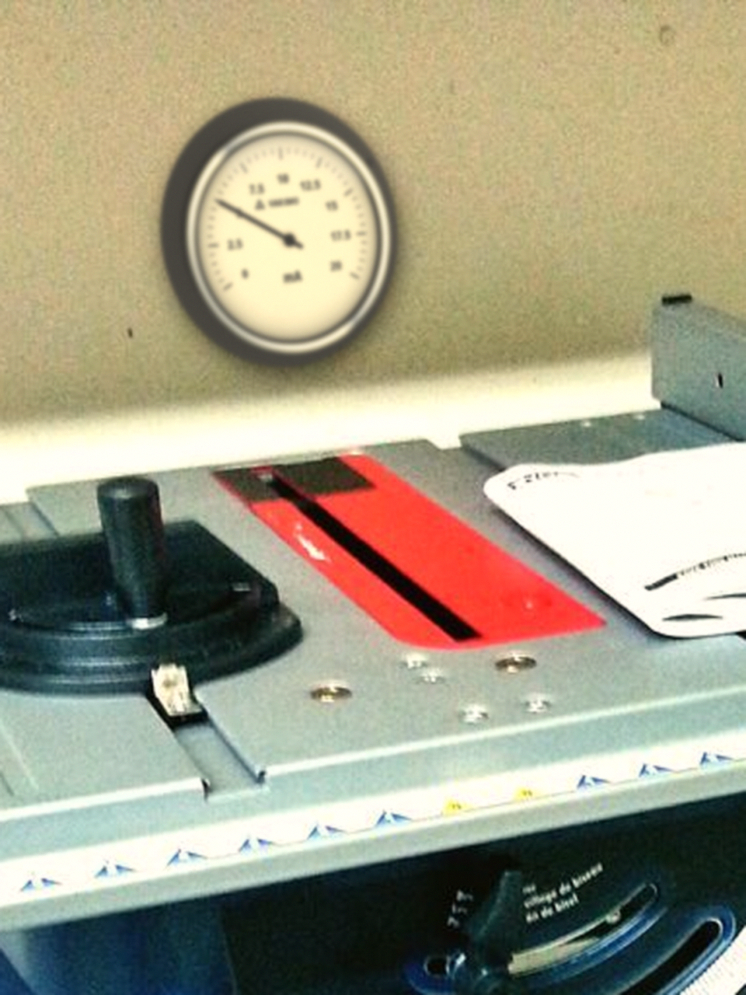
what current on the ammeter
5 mA
